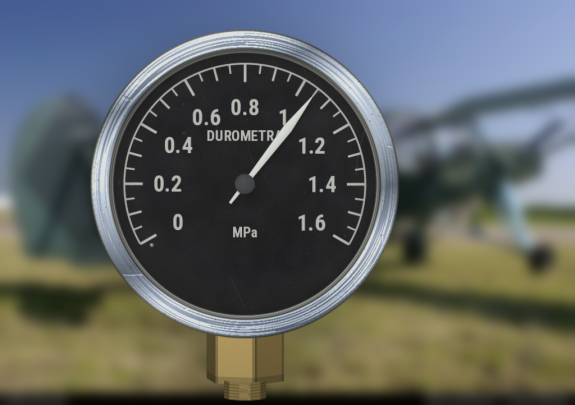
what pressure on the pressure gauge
1.05 MPa
